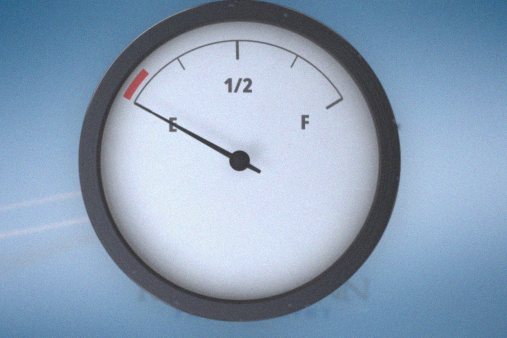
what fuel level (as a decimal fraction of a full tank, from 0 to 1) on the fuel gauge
0
